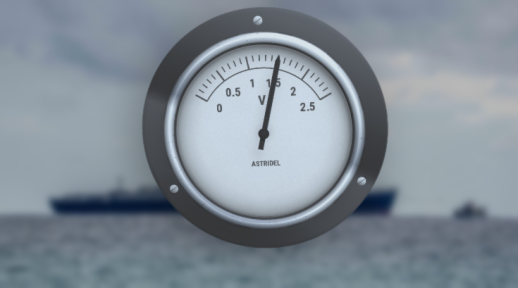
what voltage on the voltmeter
1.5 V
